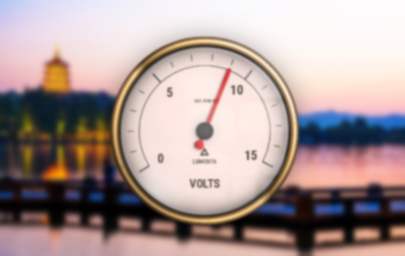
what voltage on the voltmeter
9 V
